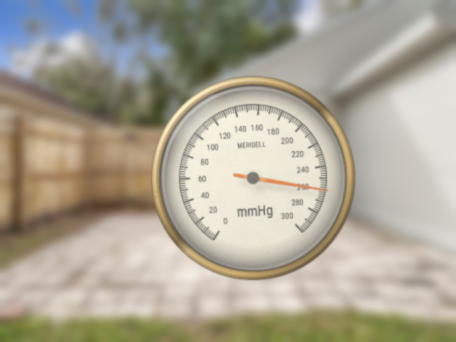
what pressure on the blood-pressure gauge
260 mmHg
